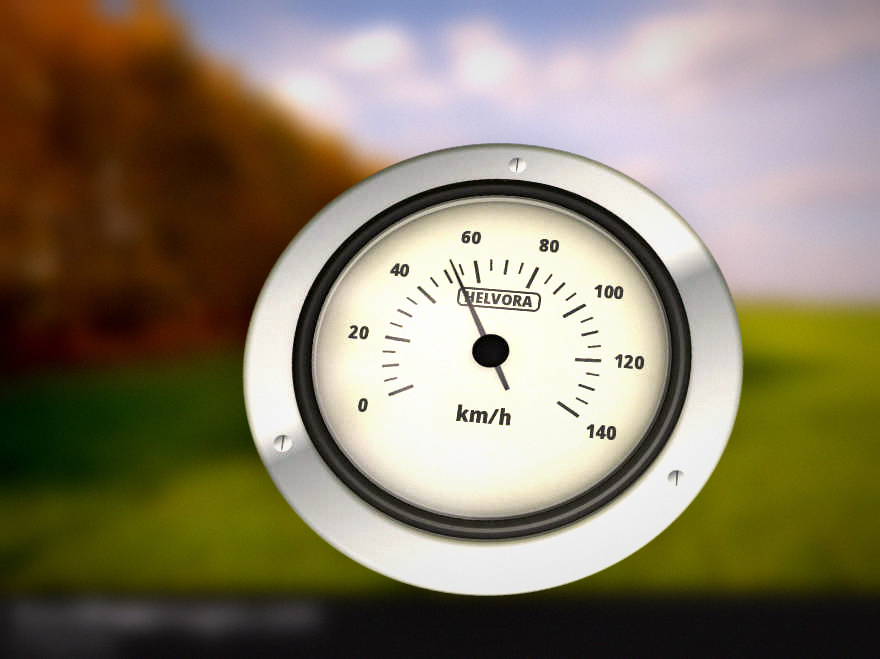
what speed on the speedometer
52.5 km/h
